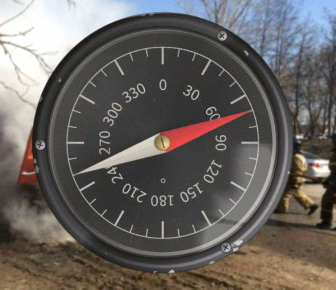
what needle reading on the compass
70 °
